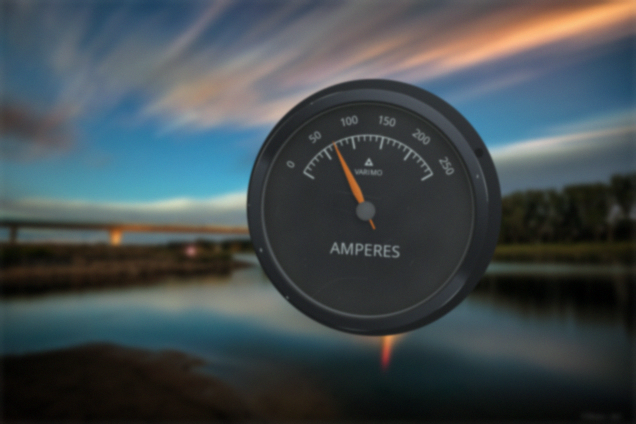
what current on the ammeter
70 A
